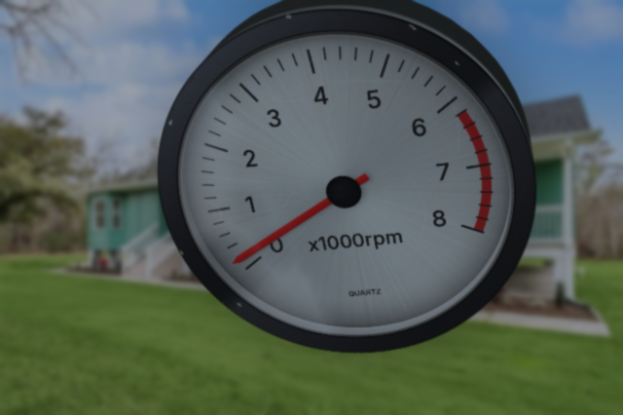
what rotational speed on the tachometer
200 rpm
